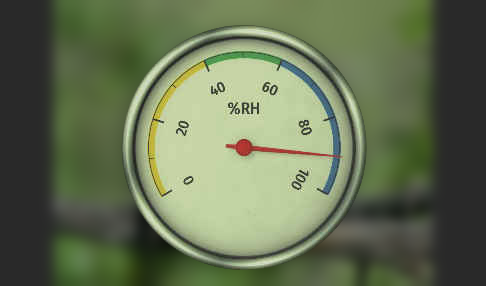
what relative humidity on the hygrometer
90 %
